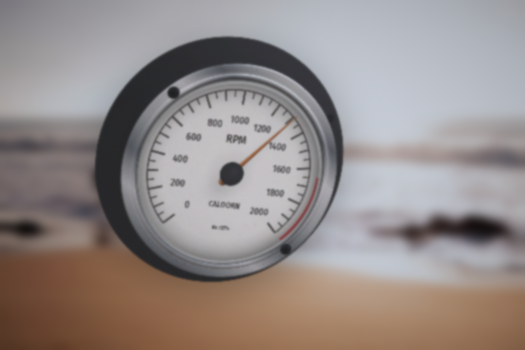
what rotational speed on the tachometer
1300 rpm
